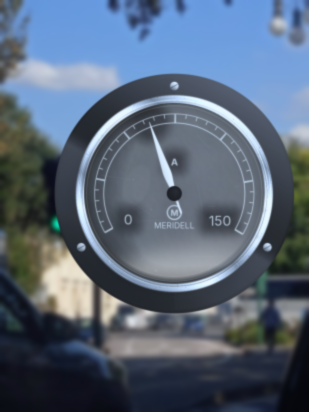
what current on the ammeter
62.5 A
